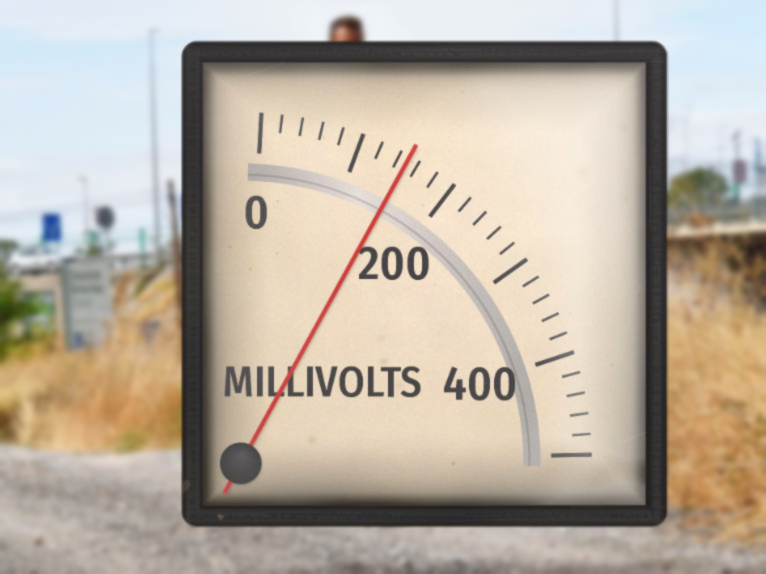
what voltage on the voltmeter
150 mV
